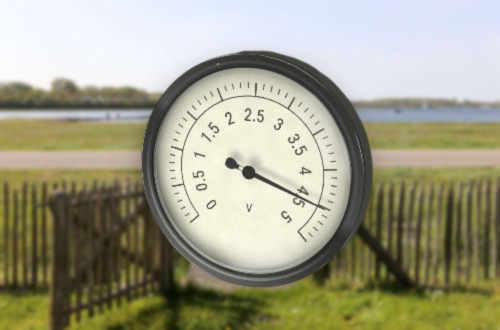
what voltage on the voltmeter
4.5 V
